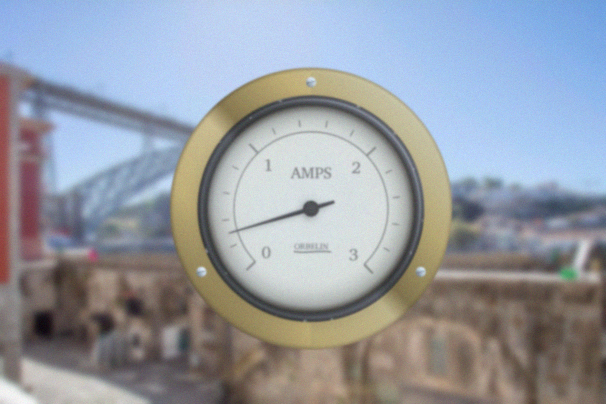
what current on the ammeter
0.3 A
